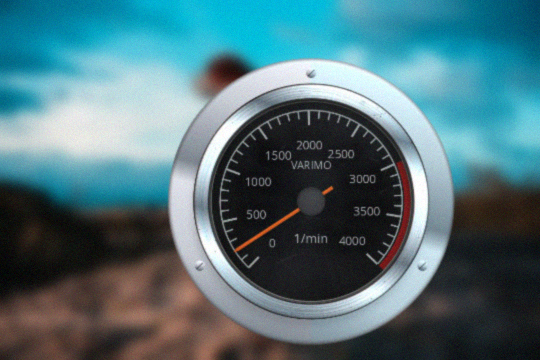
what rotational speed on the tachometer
200 rpm
